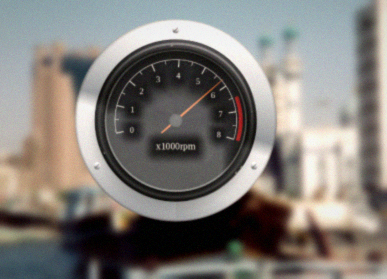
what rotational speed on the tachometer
5750 rpm
